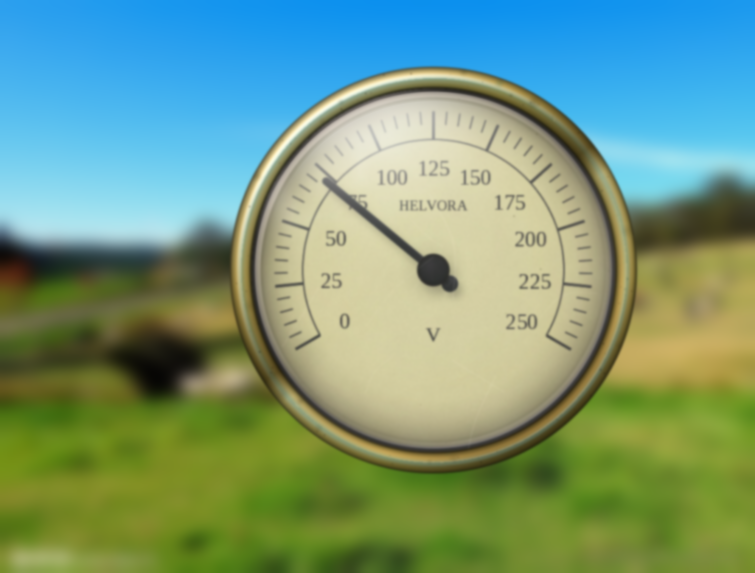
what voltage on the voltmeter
72.5 V
